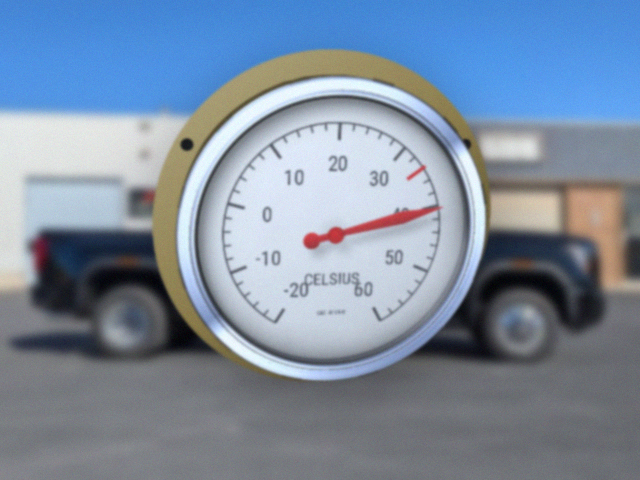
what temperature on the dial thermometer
40 °C
